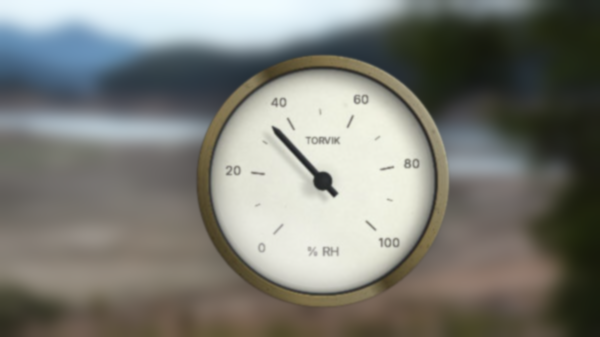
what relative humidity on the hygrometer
35 %
